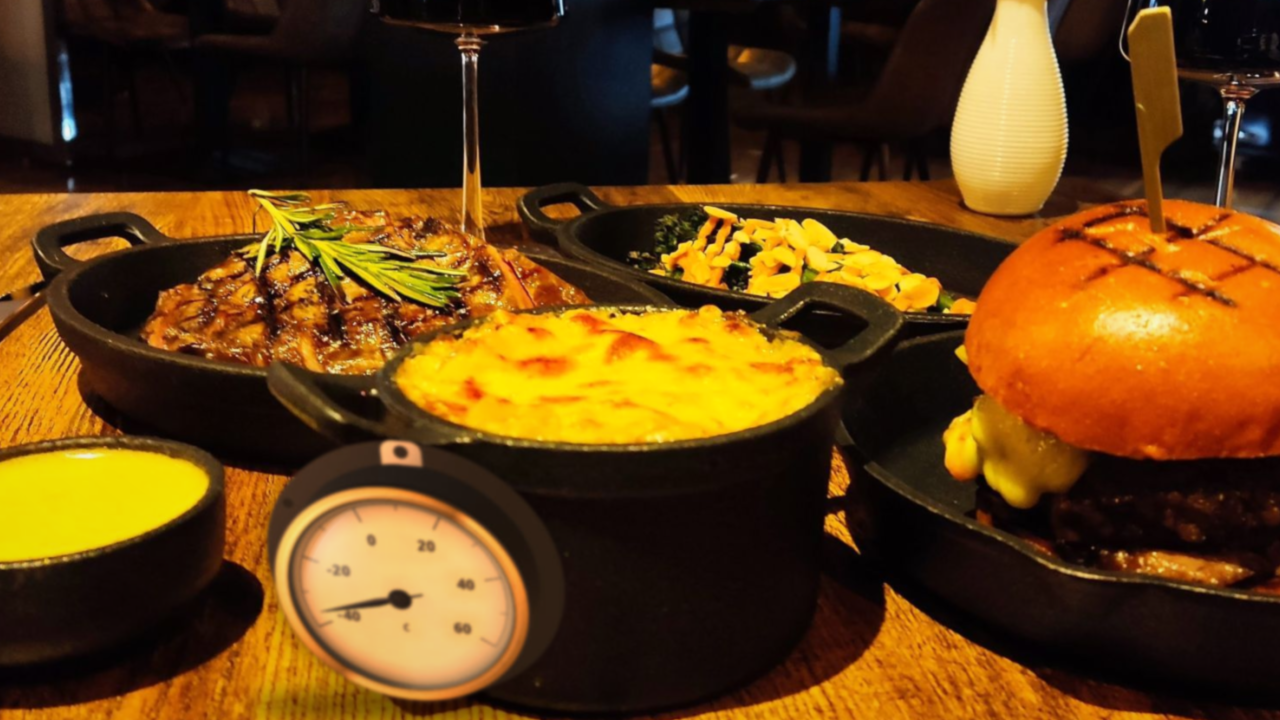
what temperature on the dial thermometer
-35 °C
